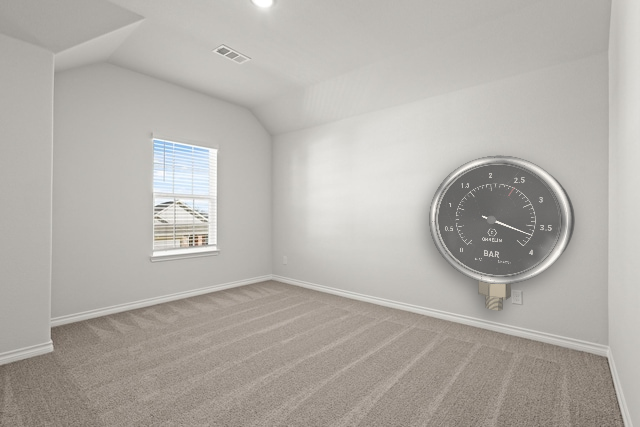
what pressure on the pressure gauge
3.7 bar
